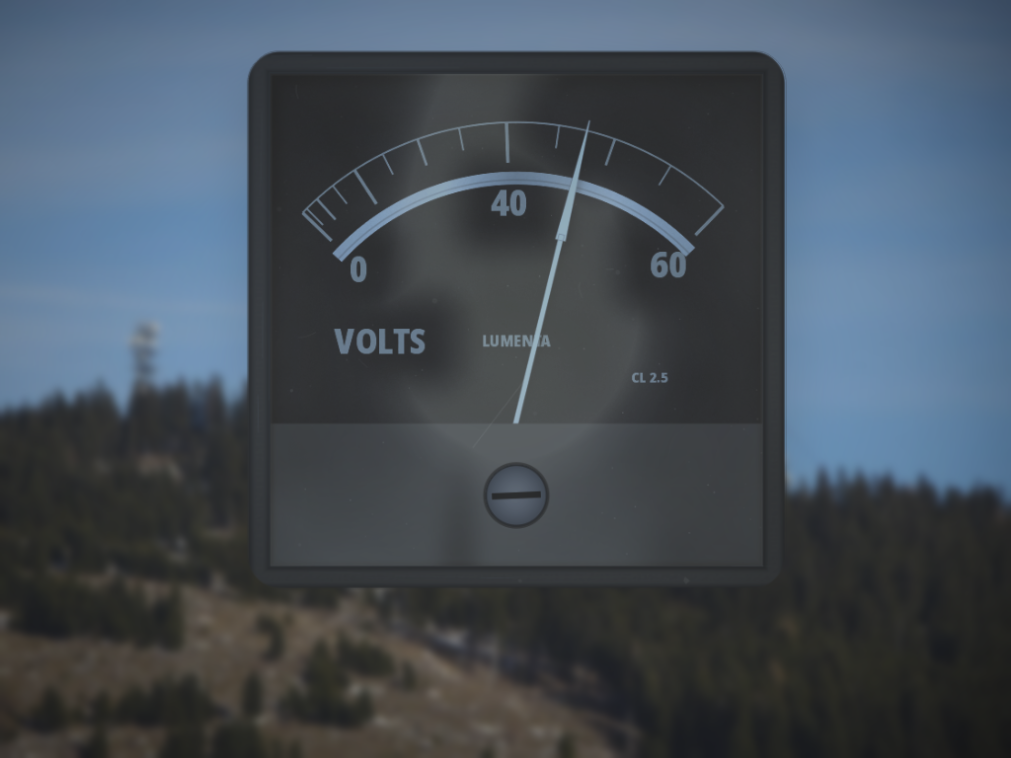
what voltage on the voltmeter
47.5 V
